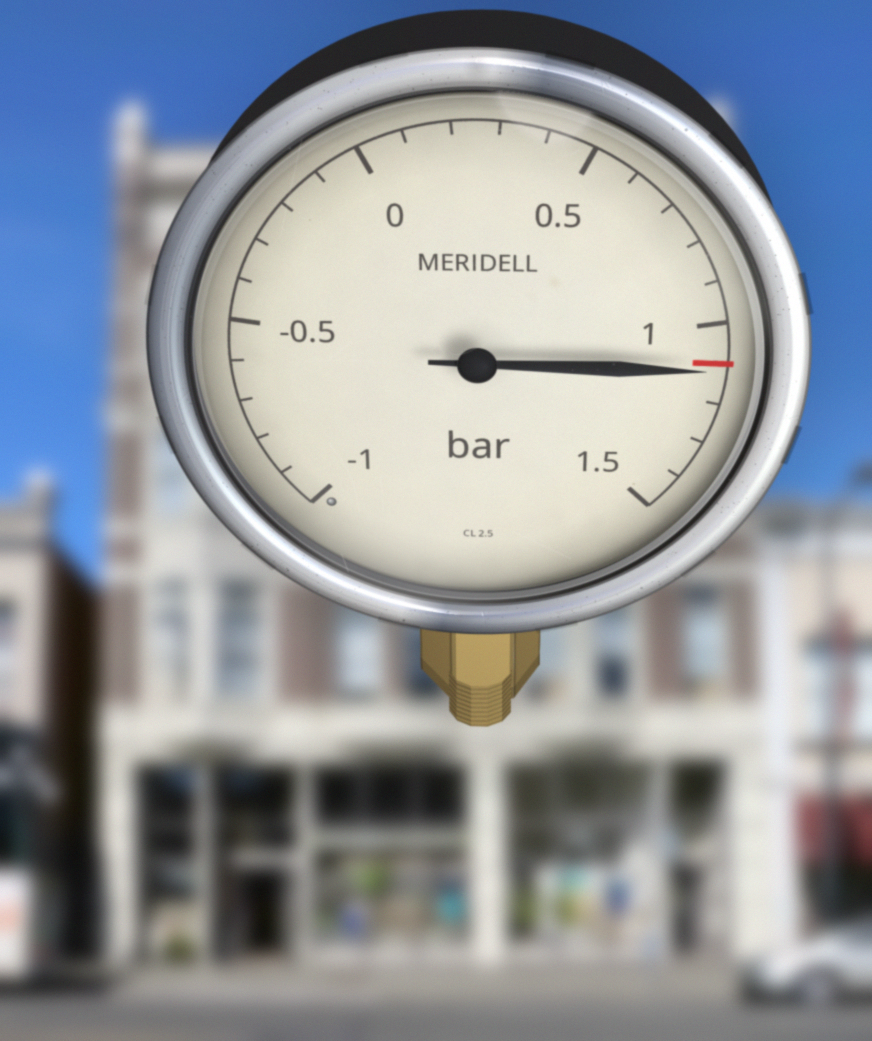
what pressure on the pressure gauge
1.1 bar
